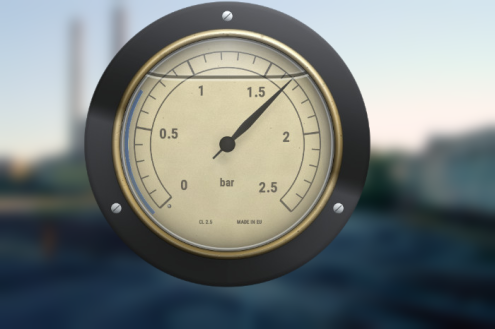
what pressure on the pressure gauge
1.65 bar
